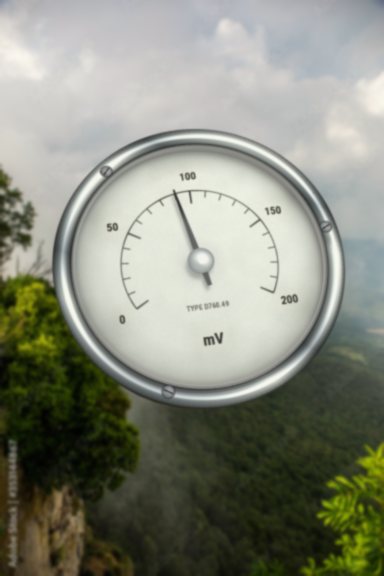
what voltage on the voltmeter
90 mV
